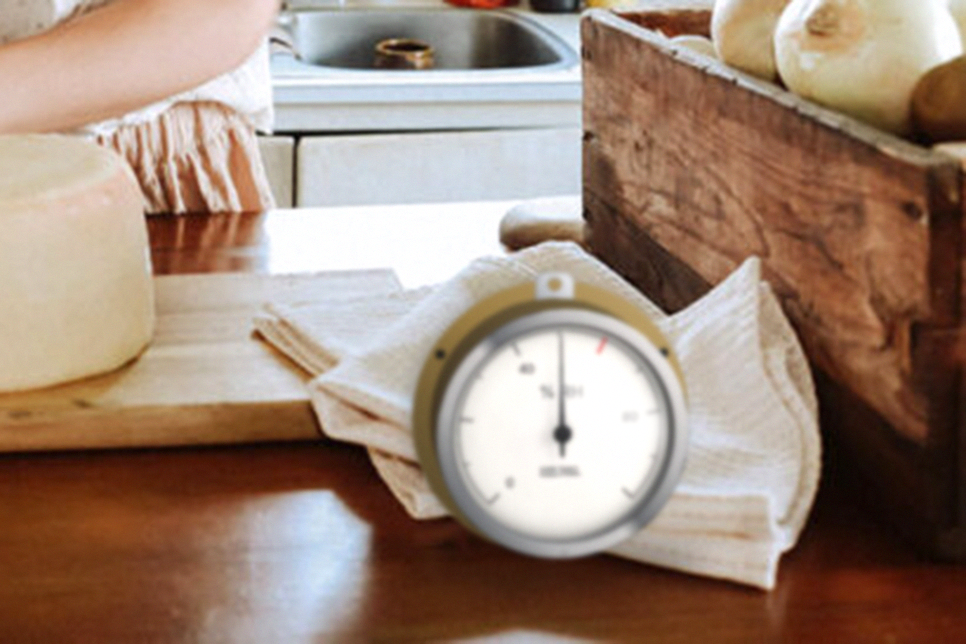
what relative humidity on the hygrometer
50 %
